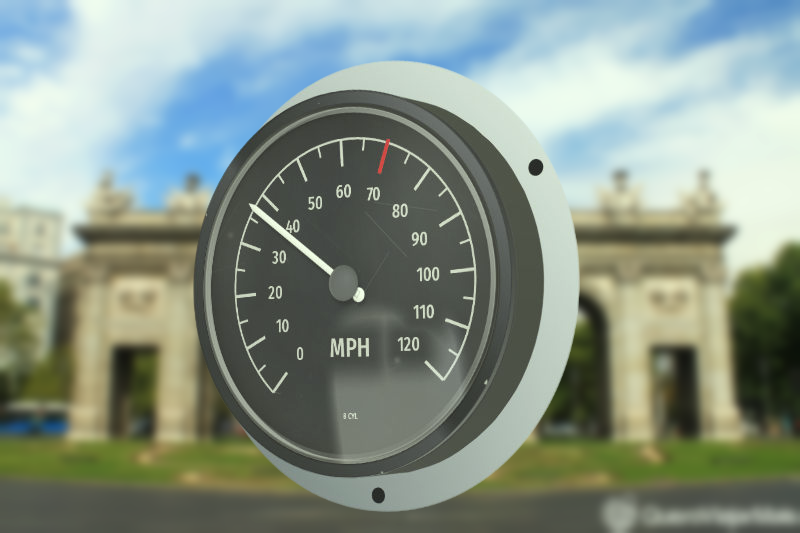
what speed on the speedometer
37.5 mph
